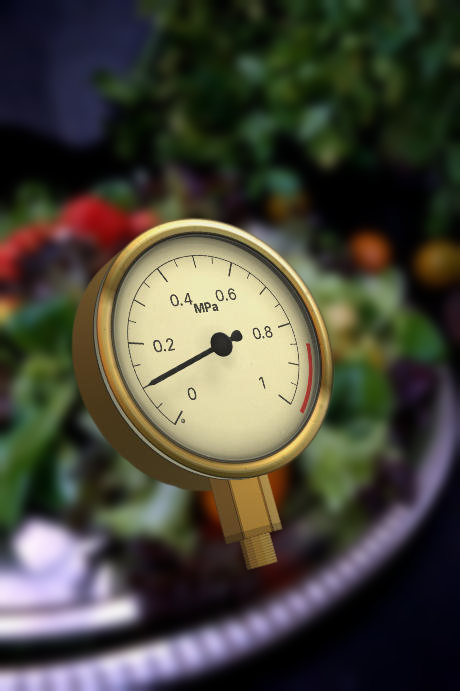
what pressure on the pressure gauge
0.1 MPa
